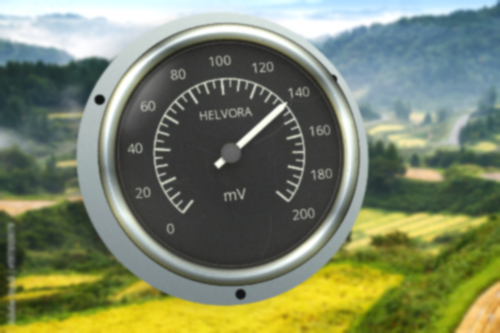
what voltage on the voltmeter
140 mV
